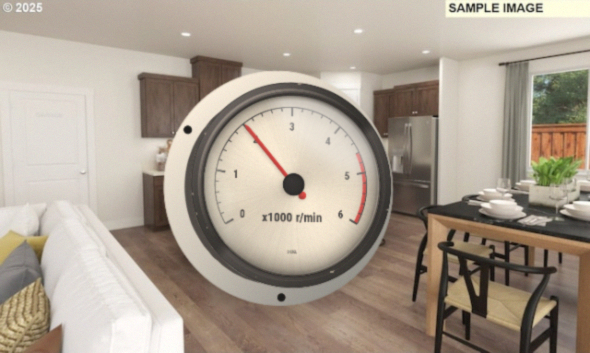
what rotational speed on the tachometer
2000 rpm
